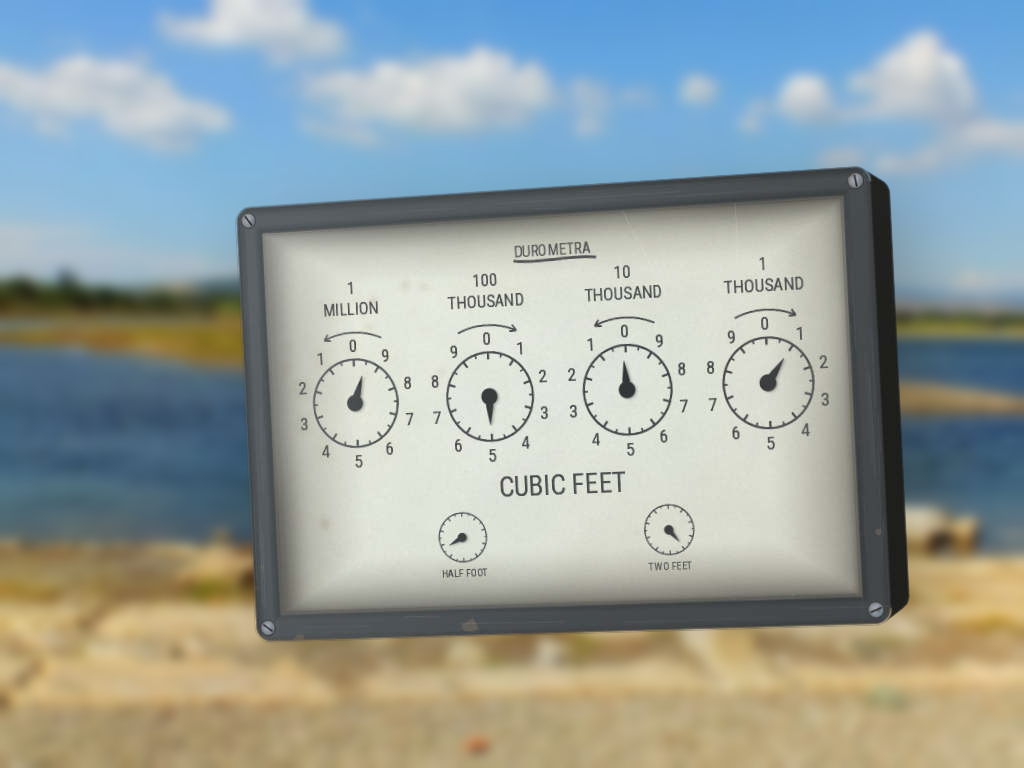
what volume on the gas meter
950100 ft³
